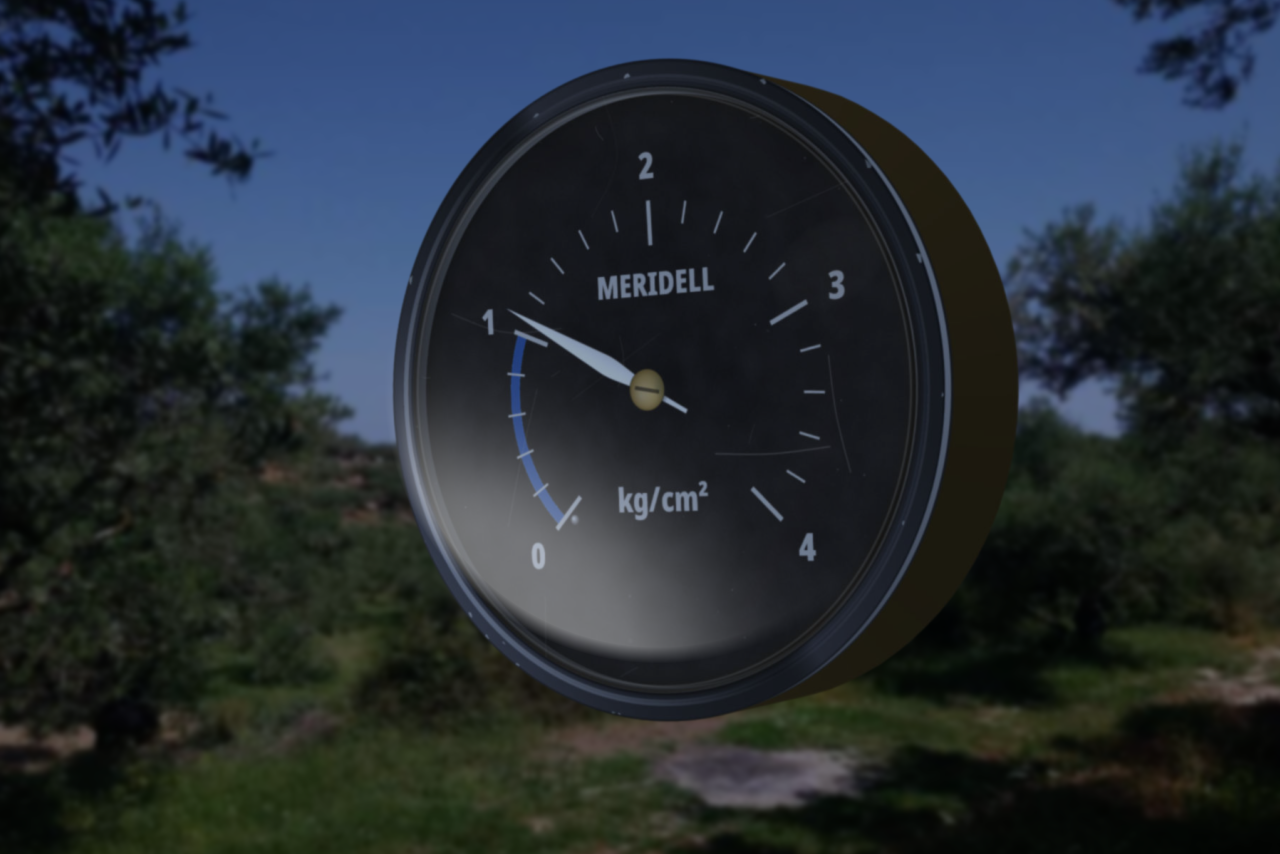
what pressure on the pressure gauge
1.1 kg/cm²
